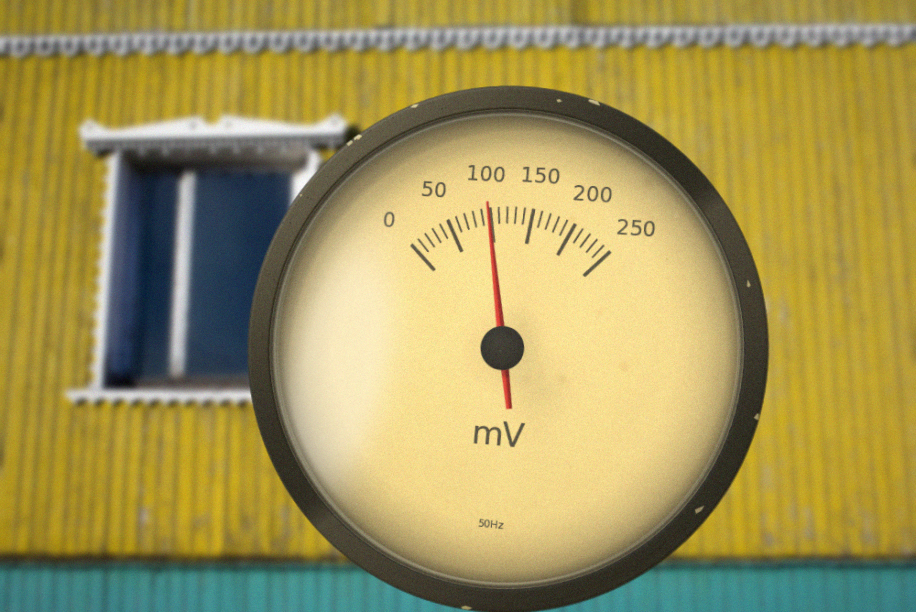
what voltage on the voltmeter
100 mV
